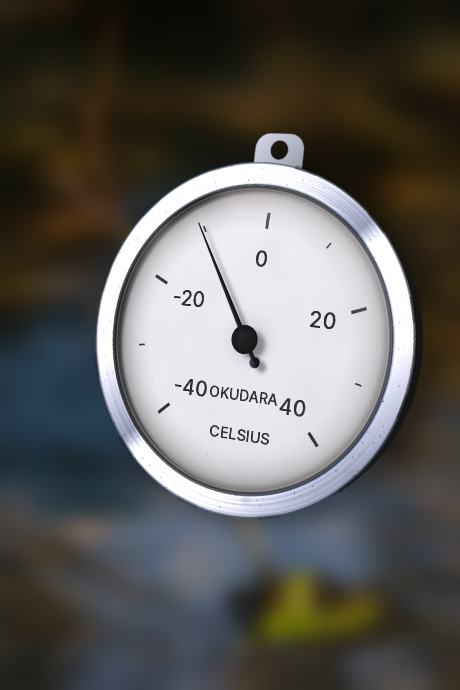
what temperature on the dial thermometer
-10 °C
